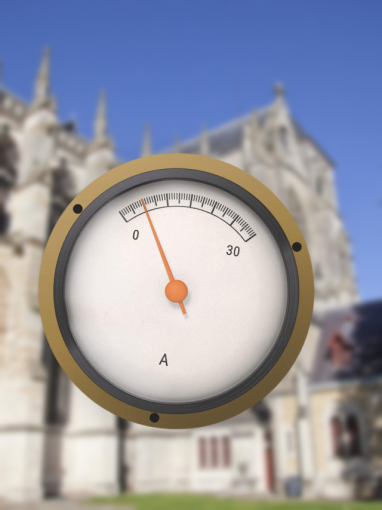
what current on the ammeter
5 A
